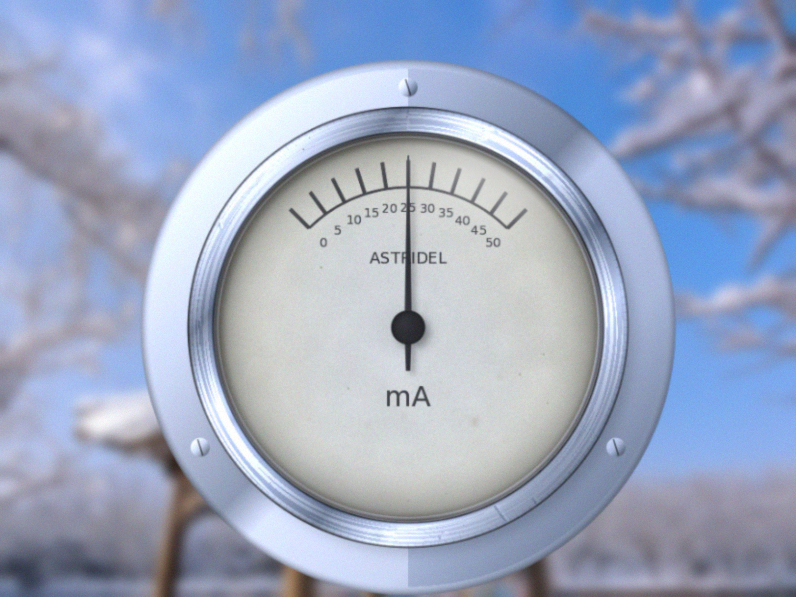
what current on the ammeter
25 mA
